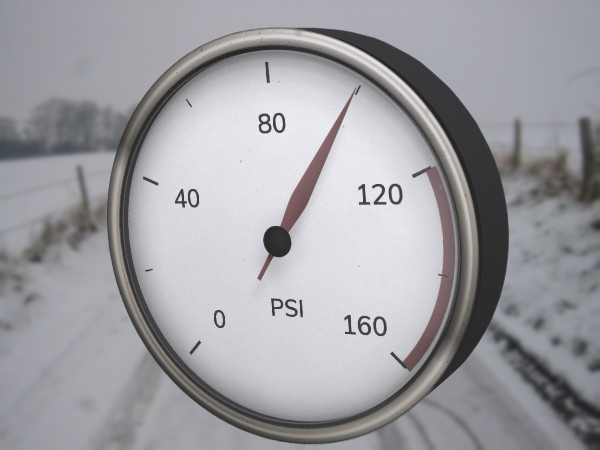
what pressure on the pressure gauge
100 psi
